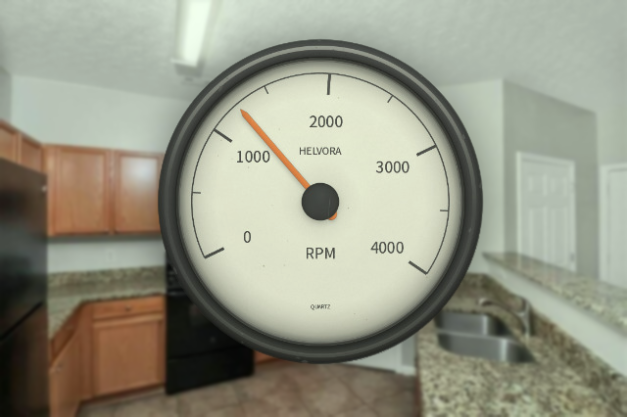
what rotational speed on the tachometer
1250 rpm
